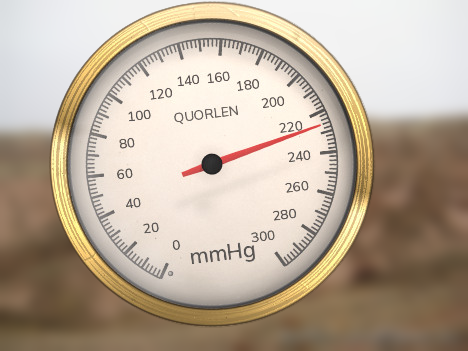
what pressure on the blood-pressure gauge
226 mmHg
